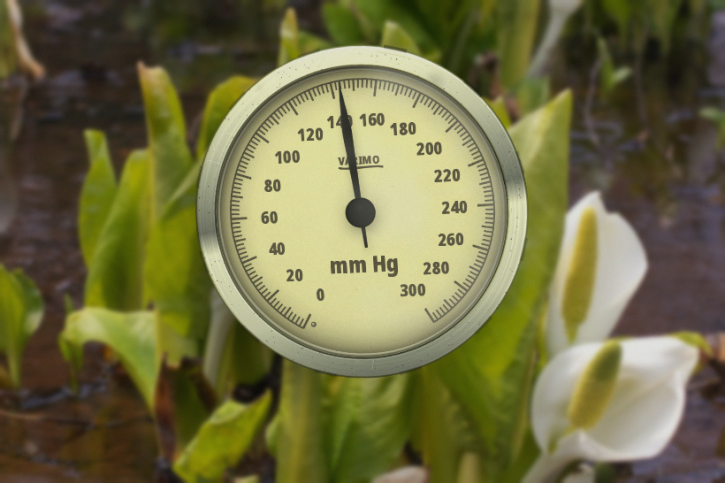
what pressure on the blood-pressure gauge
144 mmHg
